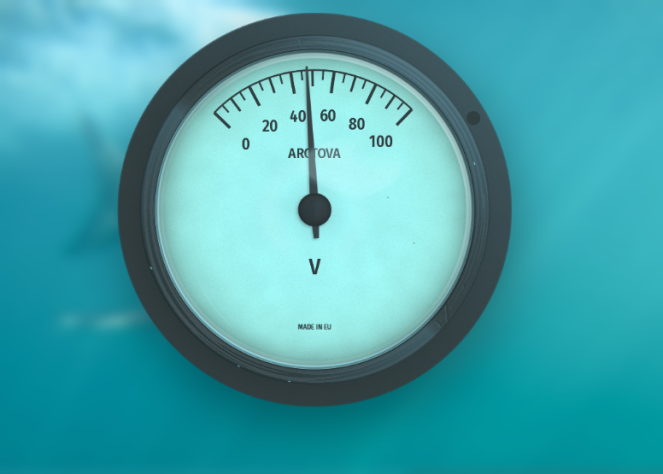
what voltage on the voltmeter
47.5 V
